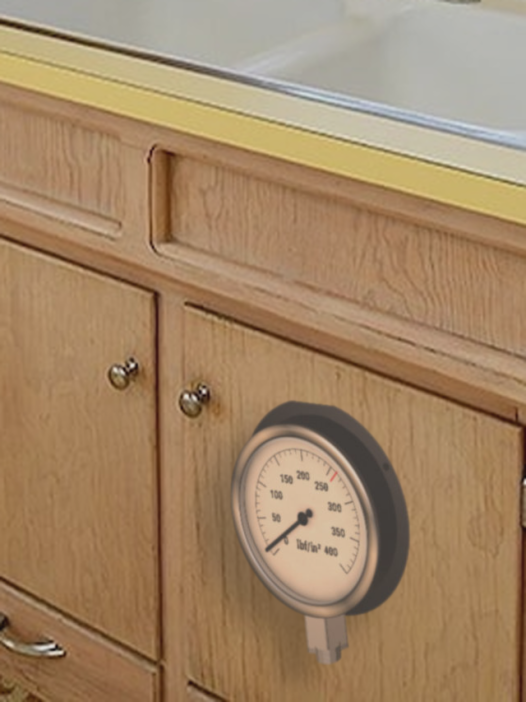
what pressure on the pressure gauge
10 psi
